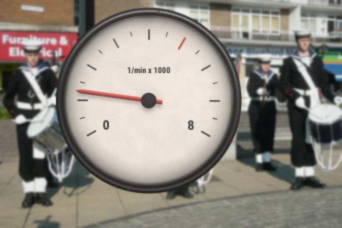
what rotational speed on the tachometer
1250 rpm
